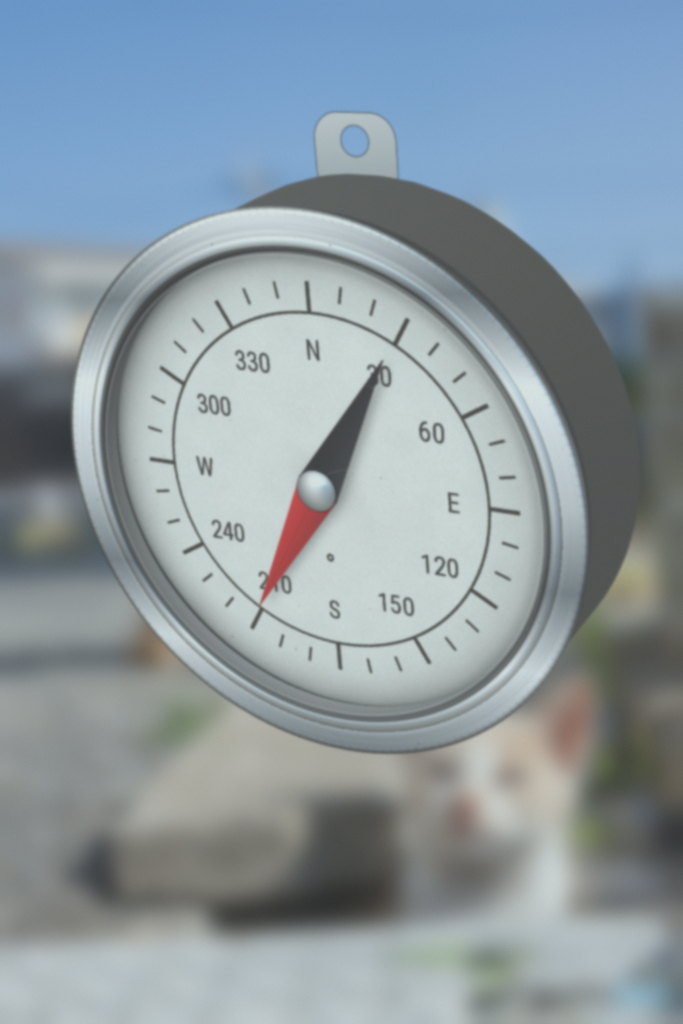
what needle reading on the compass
210 °
